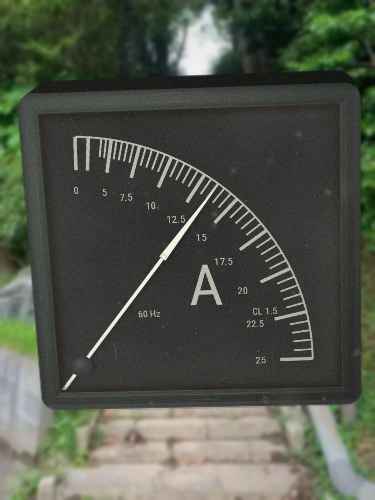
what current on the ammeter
13.5 A
